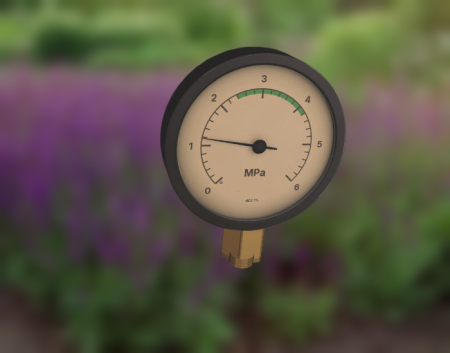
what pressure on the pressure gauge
1.2 MPa
